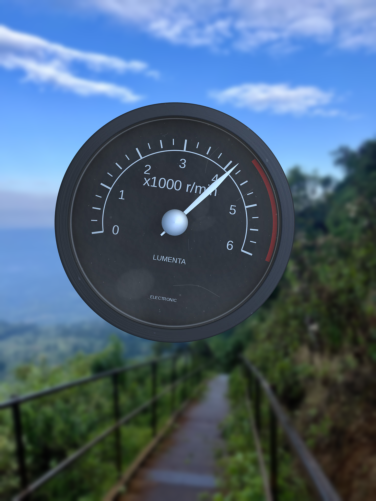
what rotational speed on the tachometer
4125 rpm
